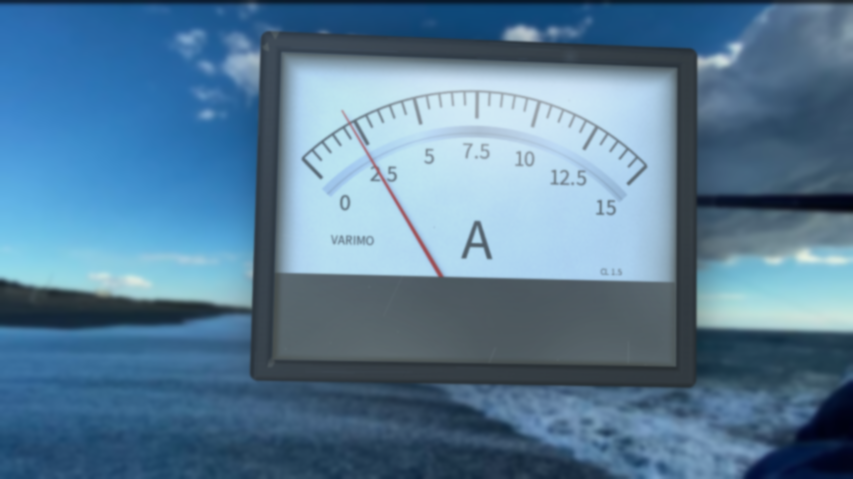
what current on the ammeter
2.25 A
